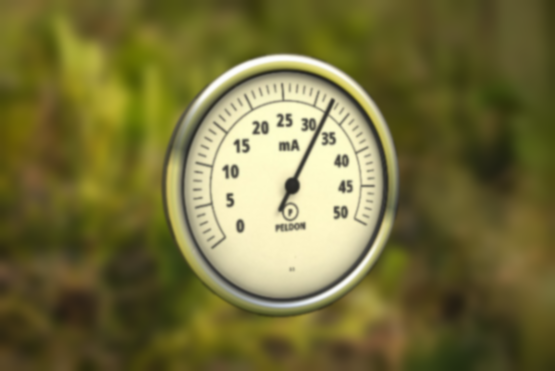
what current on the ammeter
32 mA
